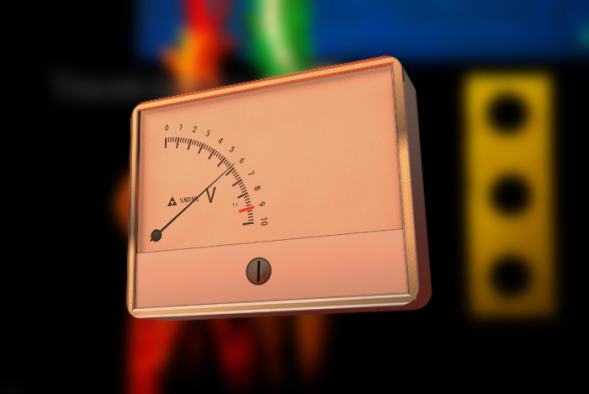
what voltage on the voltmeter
6 V
